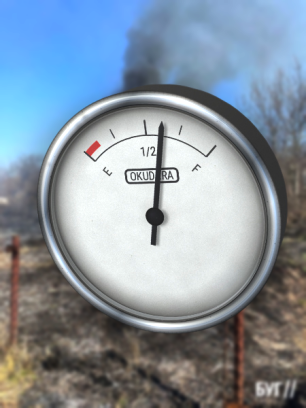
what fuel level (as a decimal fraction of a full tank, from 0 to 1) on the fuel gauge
0.625
